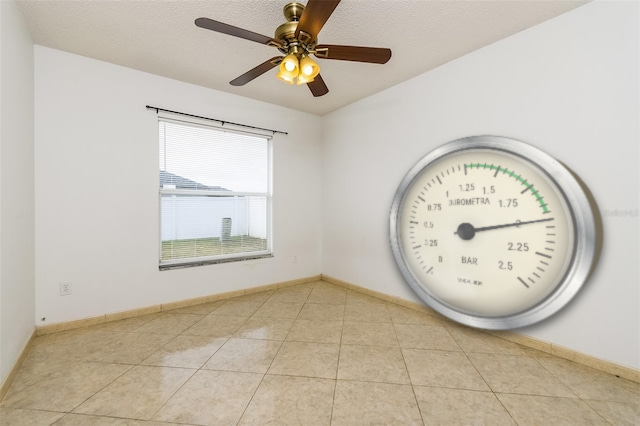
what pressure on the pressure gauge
2 bar
